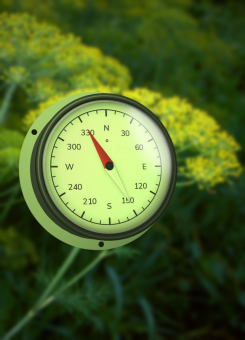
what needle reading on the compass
330 °
